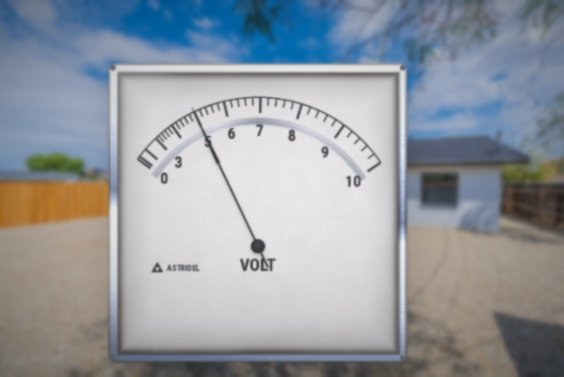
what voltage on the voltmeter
5 V
